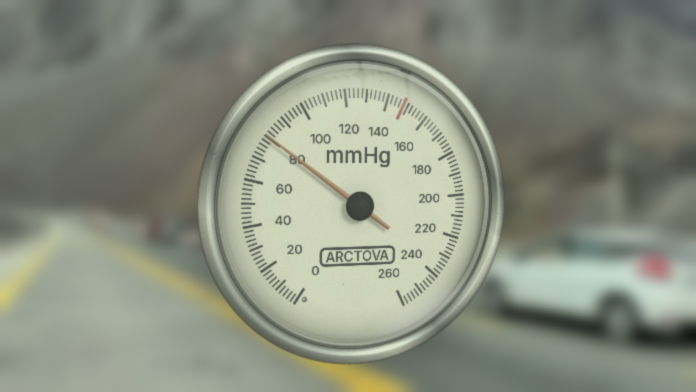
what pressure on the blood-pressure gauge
80 mmHg
